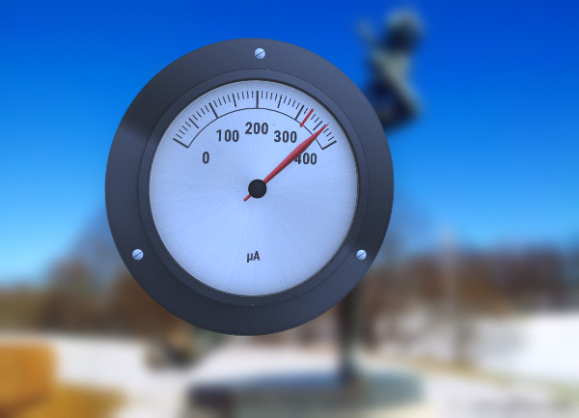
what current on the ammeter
360 µA
